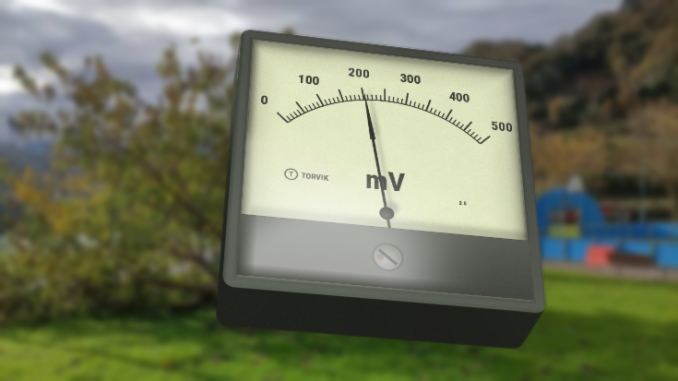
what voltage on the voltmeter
200 mV
